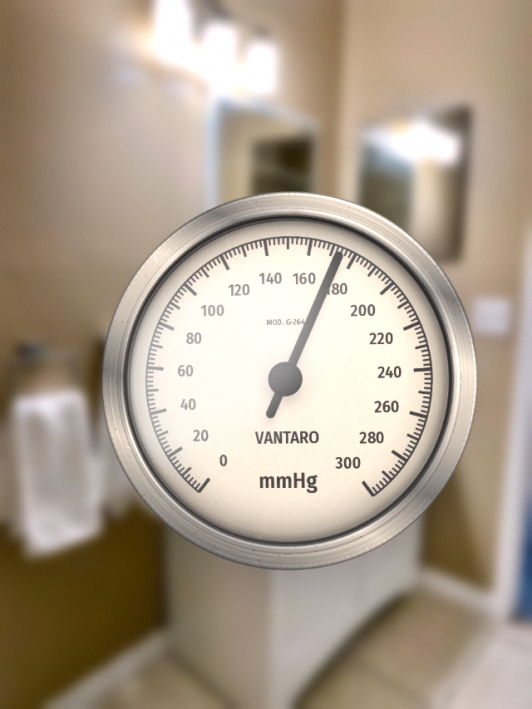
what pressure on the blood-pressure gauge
174 mmHg
